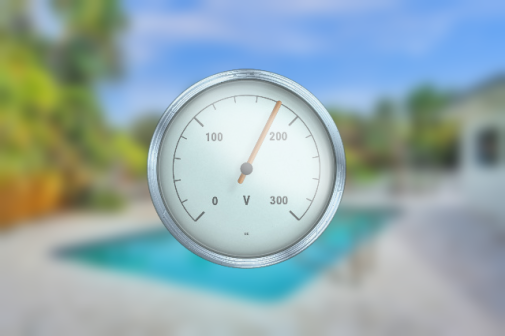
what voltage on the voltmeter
180 V
